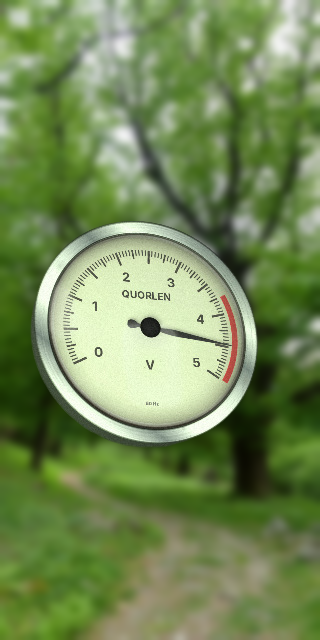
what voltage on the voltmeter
4.5 V
